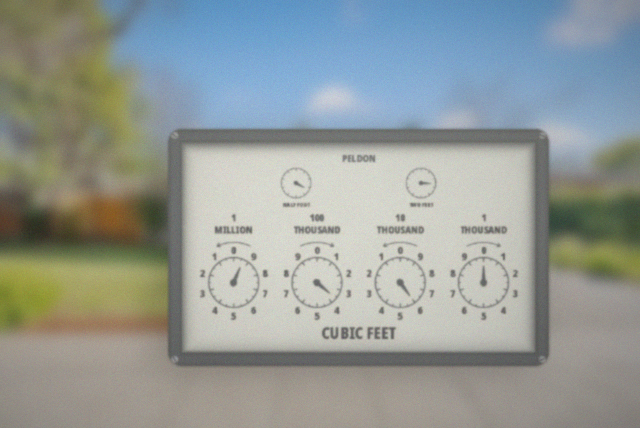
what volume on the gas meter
936000 ft³
